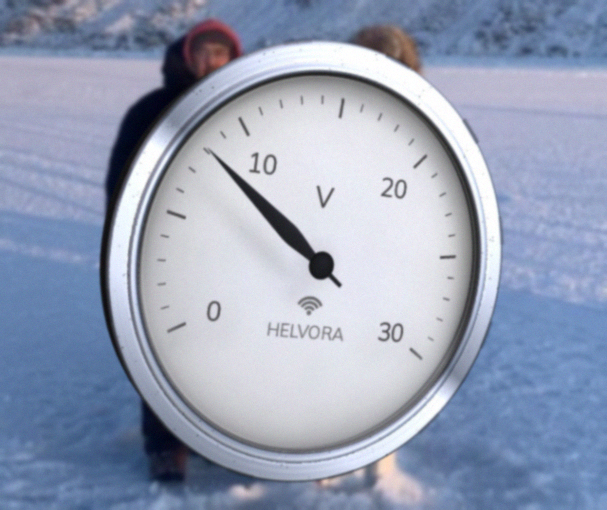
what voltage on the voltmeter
8 V
